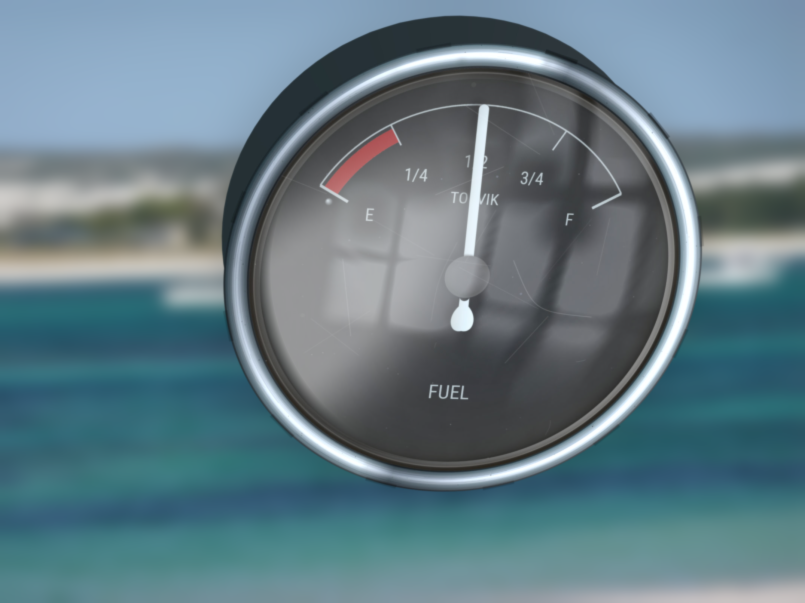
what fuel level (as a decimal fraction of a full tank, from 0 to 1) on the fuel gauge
0.5
